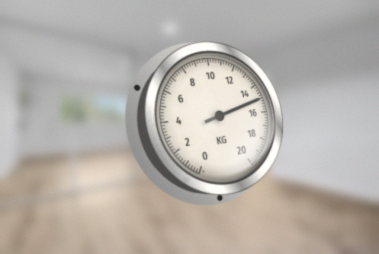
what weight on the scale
15 kg
